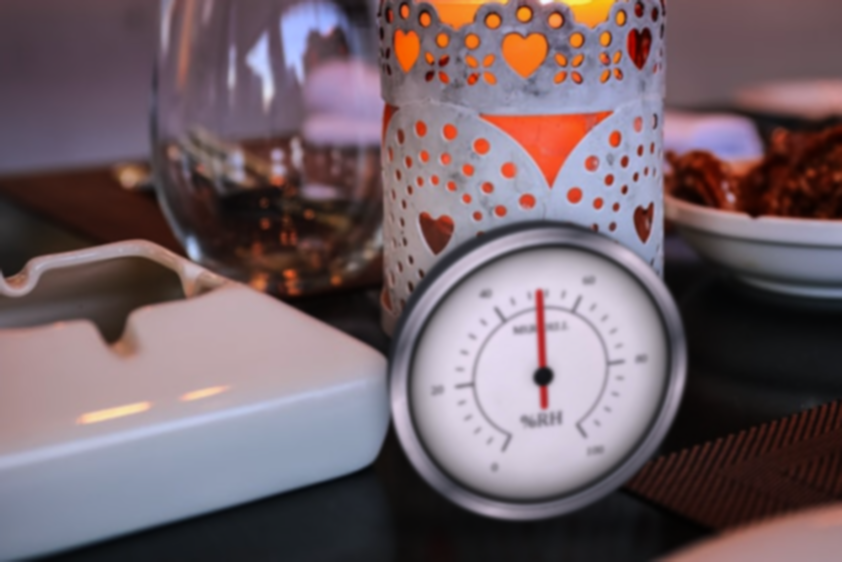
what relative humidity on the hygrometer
50 %
